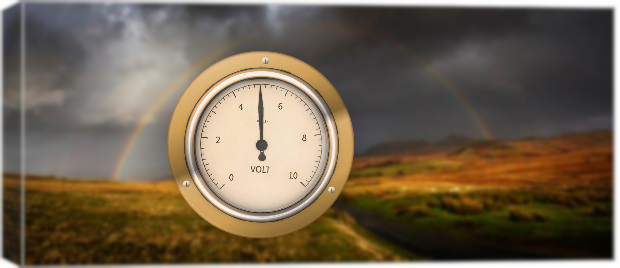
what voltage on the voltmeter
5 V
